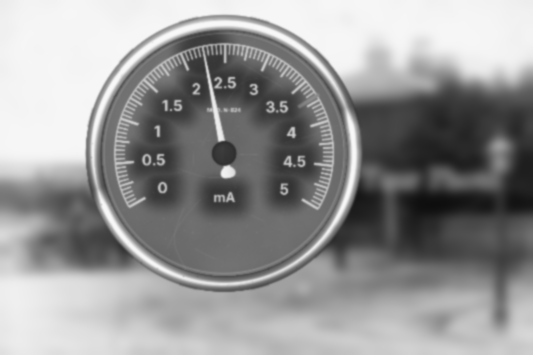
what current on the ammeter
2.25 mA
